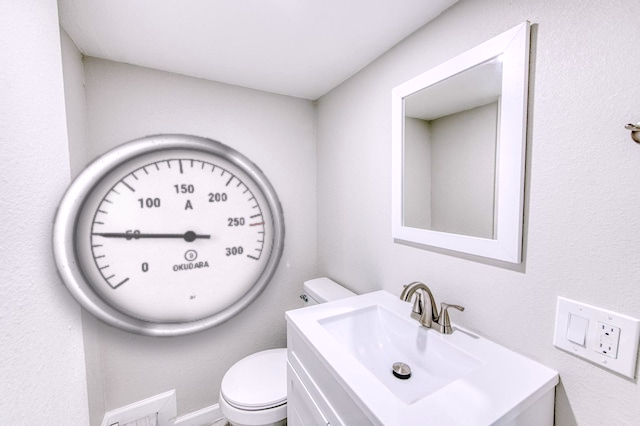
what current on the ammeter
50 A
